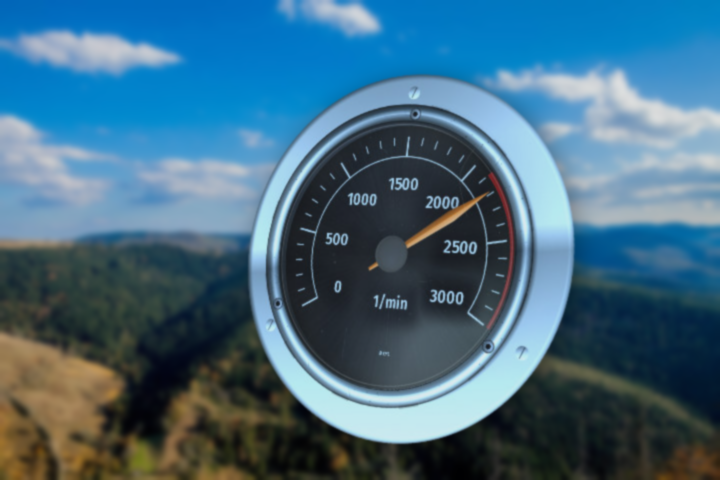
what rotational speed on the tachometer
2200 rpm
